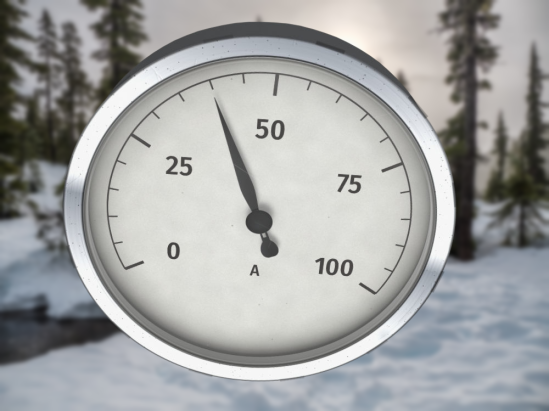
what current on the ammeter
40 A
